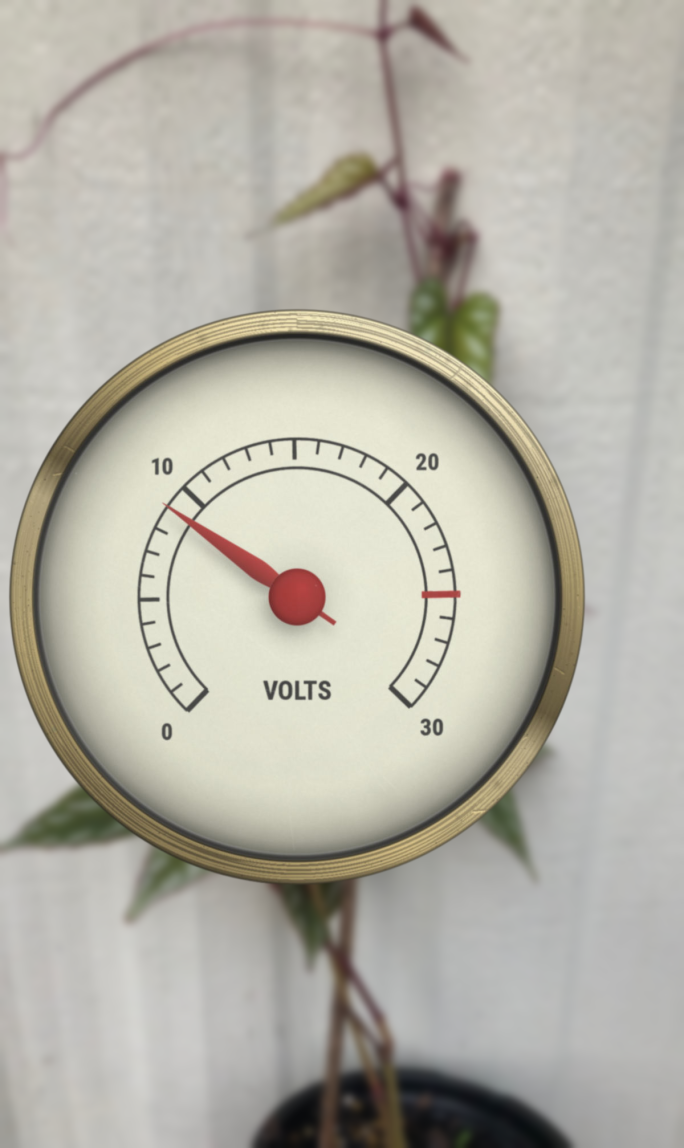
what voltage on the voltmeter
9 V
